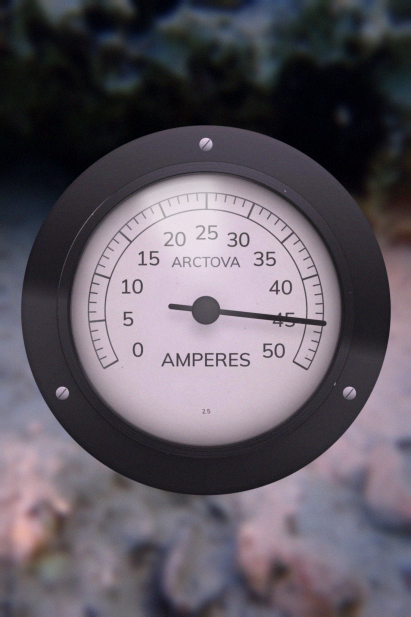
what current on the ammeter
45 A
